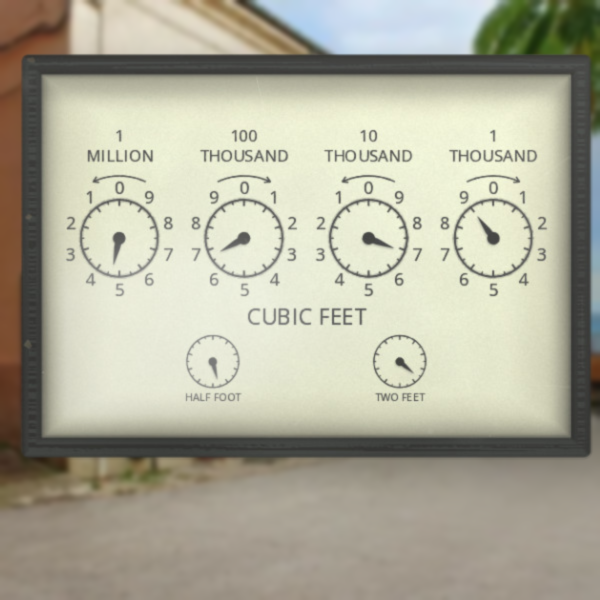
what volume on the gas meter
466900 ft³
